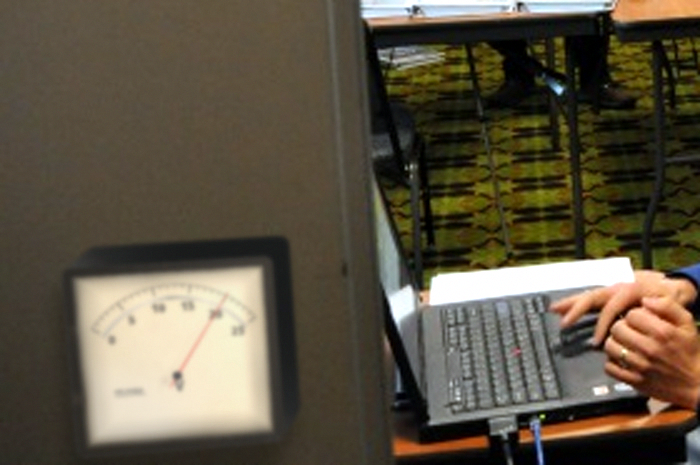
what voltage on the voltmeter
20 V
